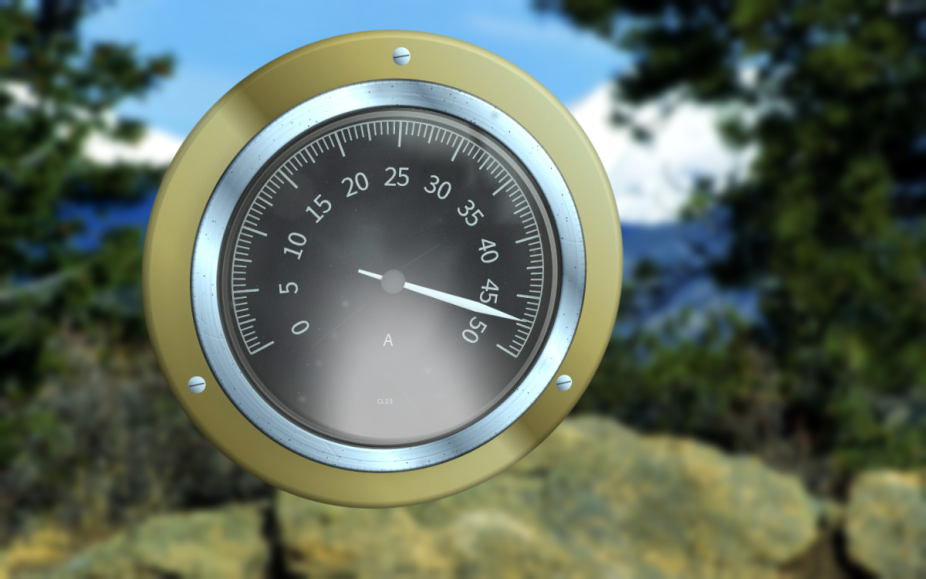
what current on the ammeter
47 A
